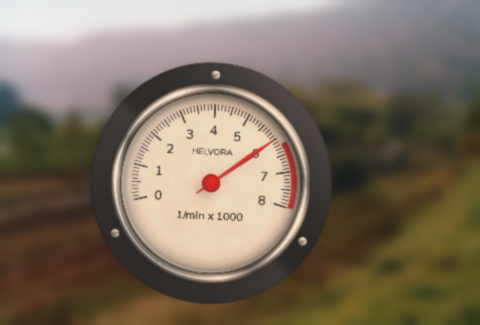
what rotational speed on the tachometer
6000 rpm
